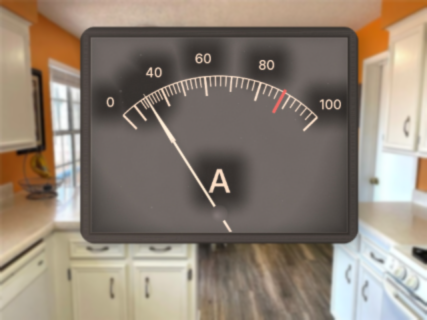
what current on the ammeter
30 A
